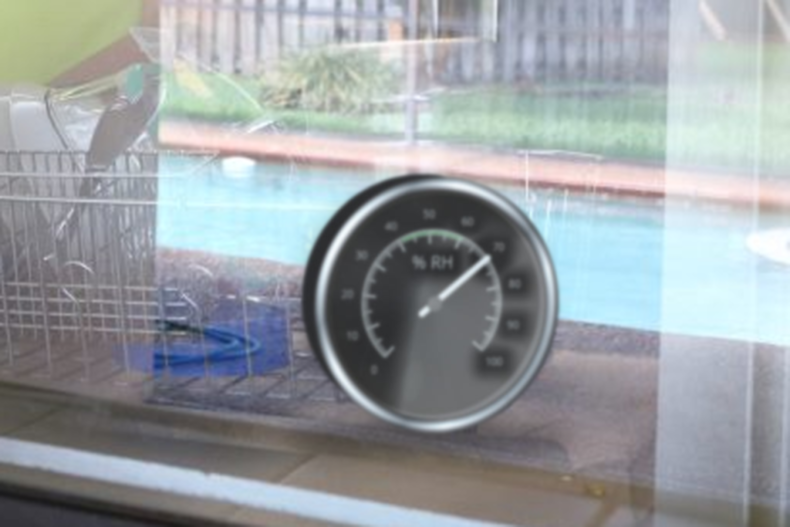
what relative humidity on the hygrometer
70 %
